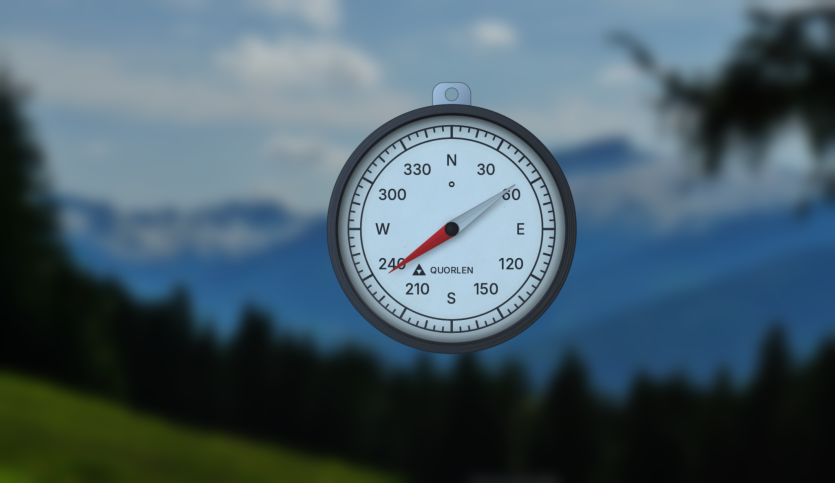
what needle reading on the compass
235 °
